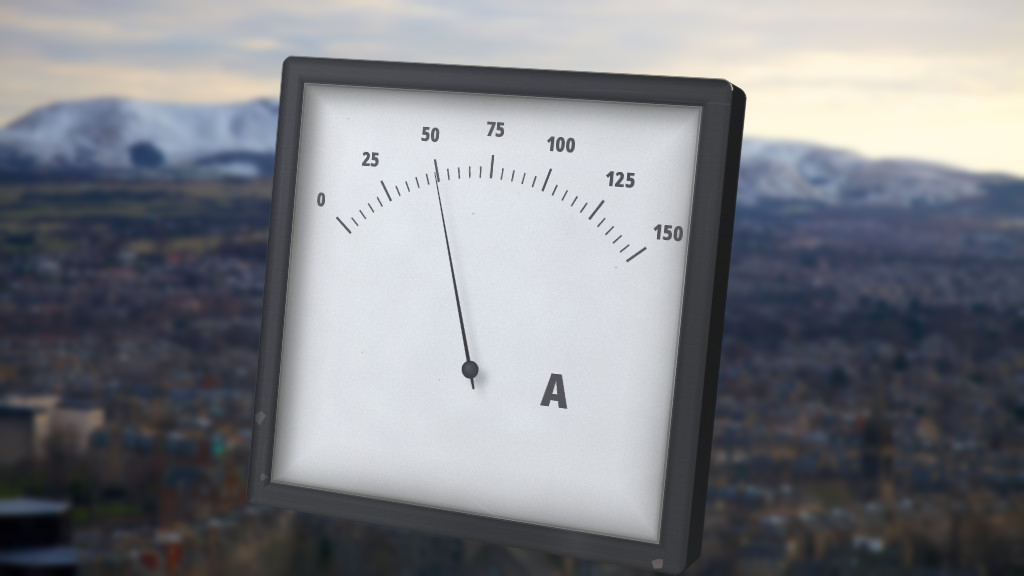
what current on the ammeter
50 A
